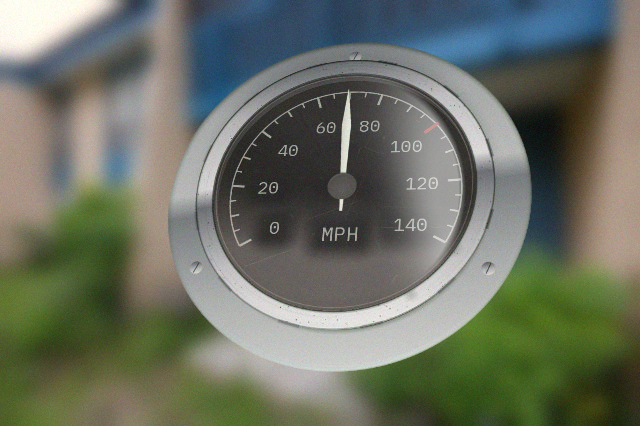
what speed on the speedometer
70 mph
